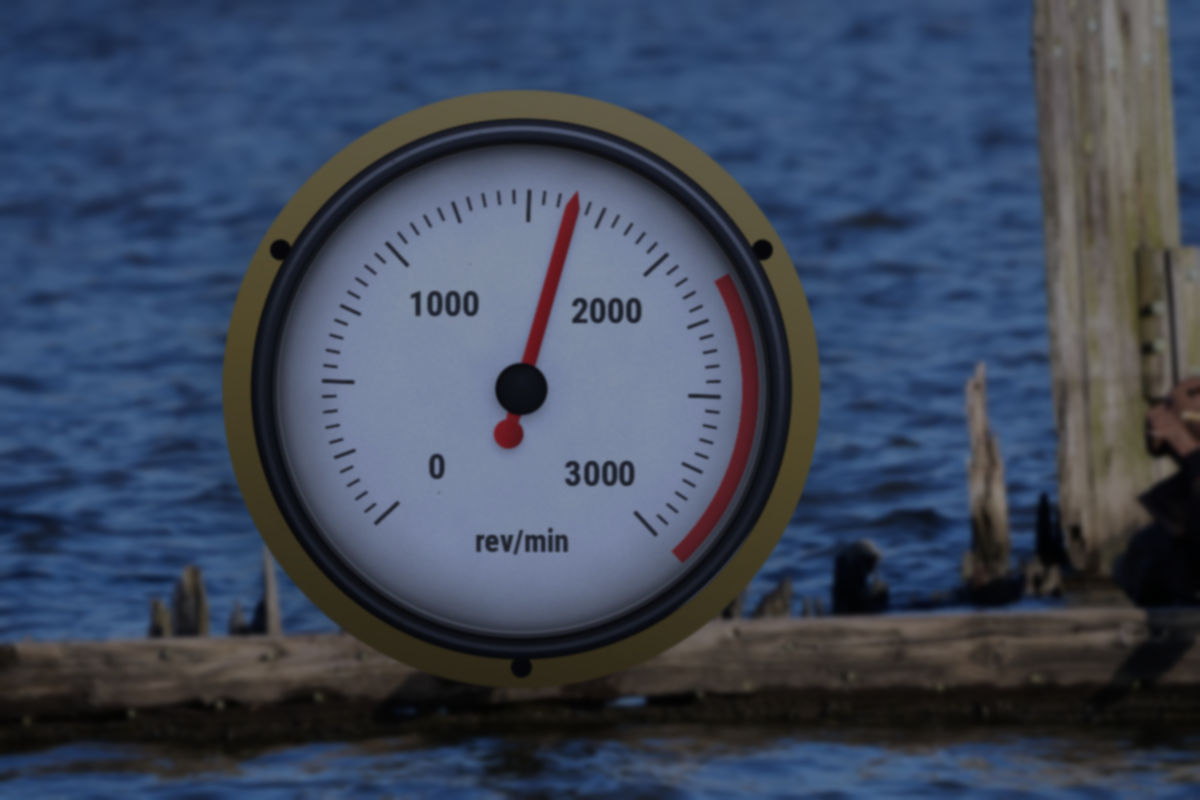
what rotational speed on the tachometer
1650 rpm
